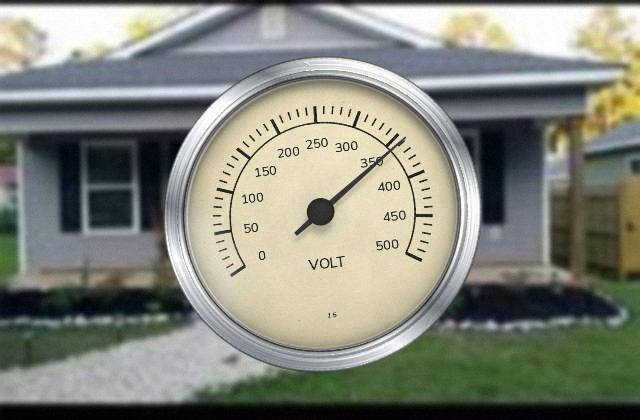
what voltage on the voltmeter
360 V
